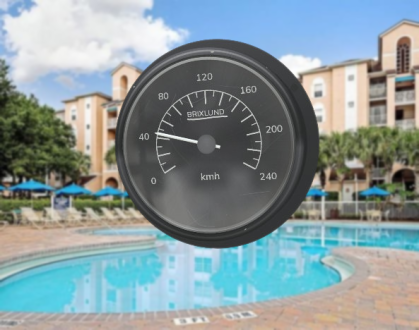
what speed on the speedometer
45 km/h
